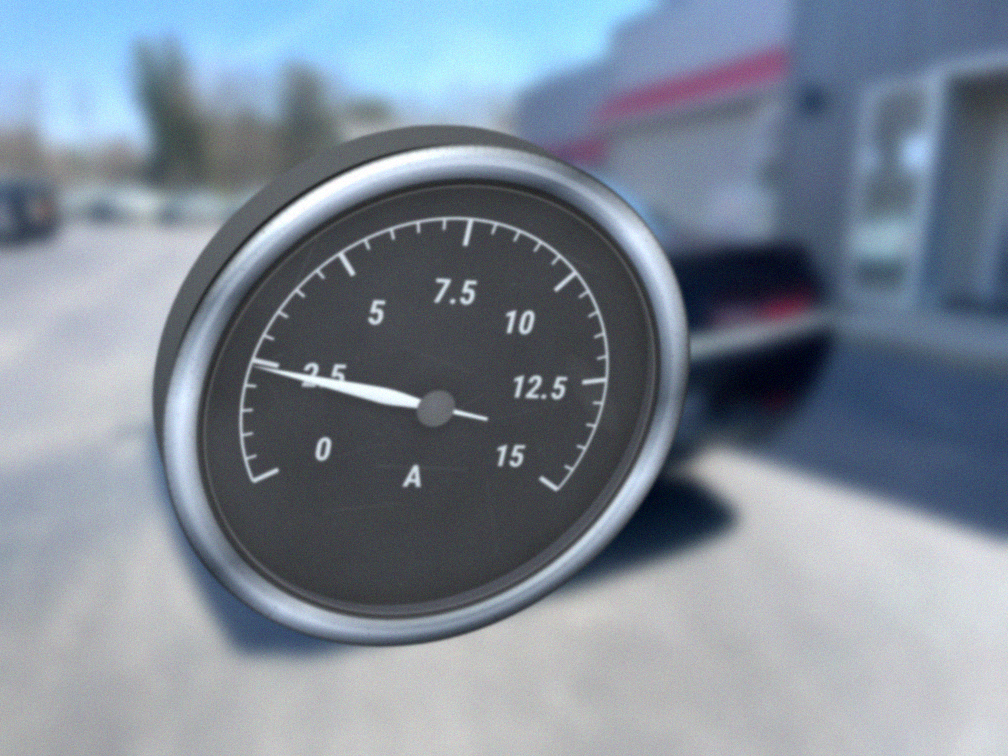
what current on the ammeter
2.5 A
